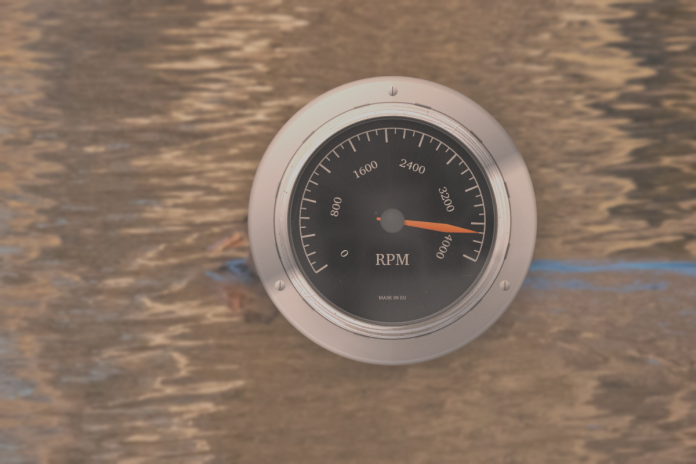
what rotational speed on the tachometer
3700 rpm
